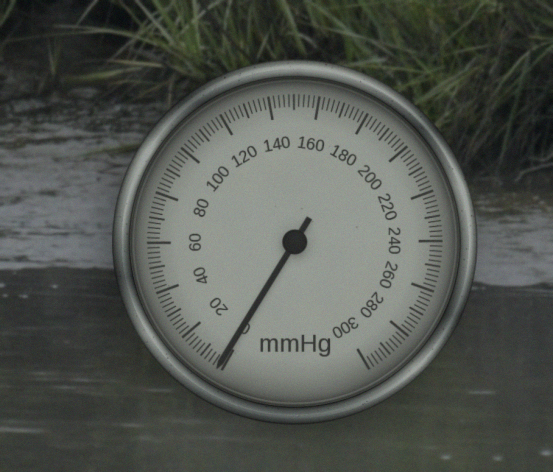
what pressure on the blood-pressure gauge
2 mmHg
